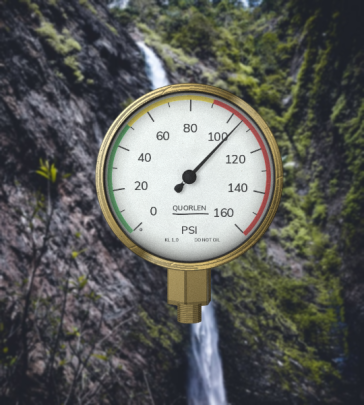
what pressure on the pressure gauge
105 psi
